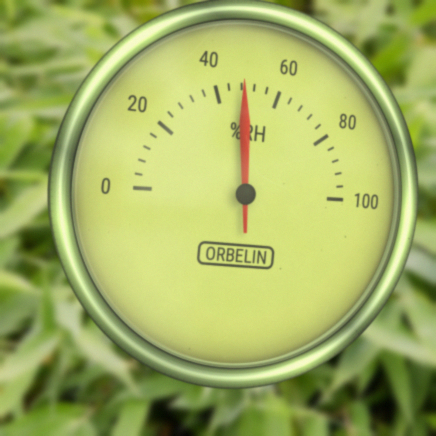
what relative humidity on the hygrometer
48 %
